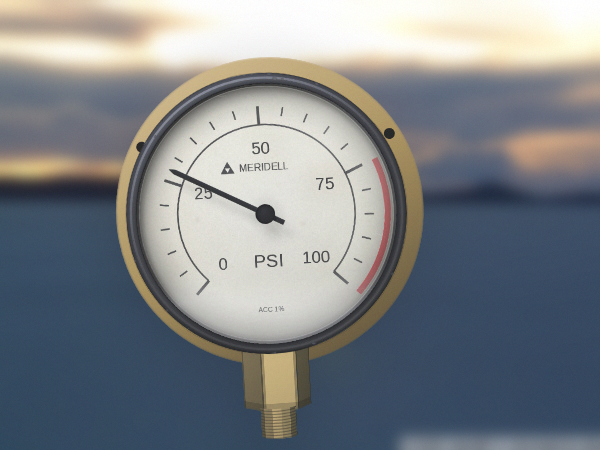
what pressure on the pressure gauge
27.5 psi
